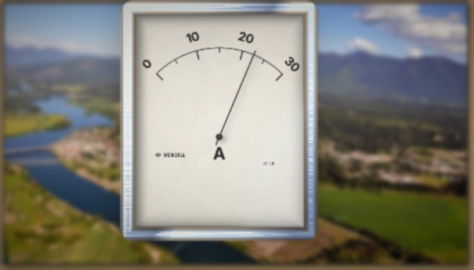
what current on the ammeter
22.5 A
